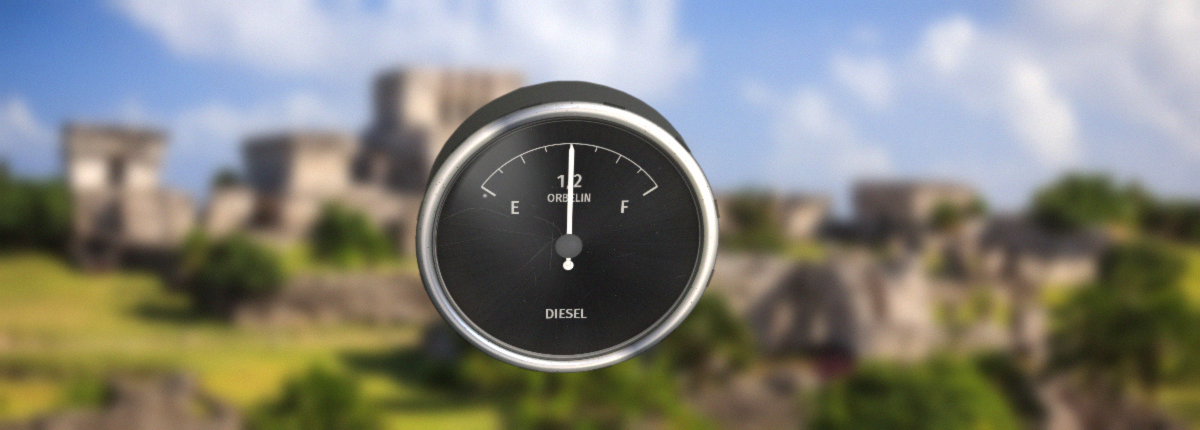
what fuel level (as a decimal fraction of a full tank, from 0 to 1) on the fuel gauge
0.5
